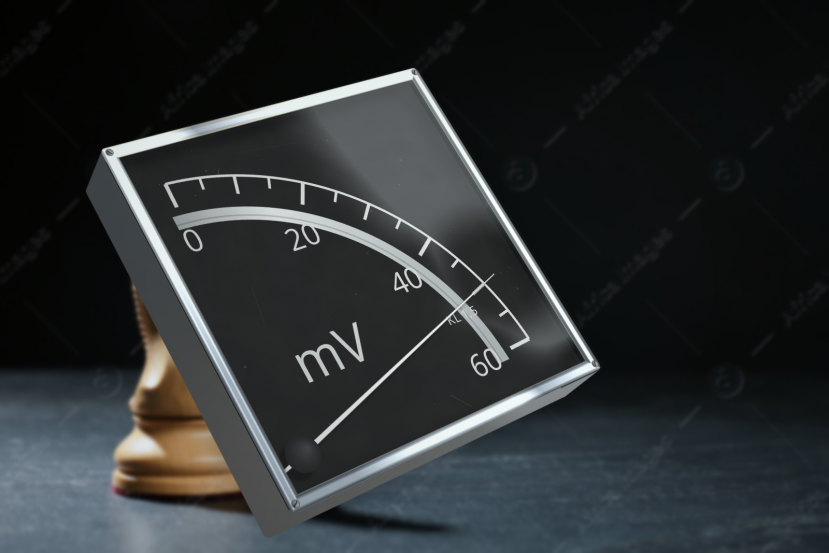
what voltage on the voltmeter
50 mV
